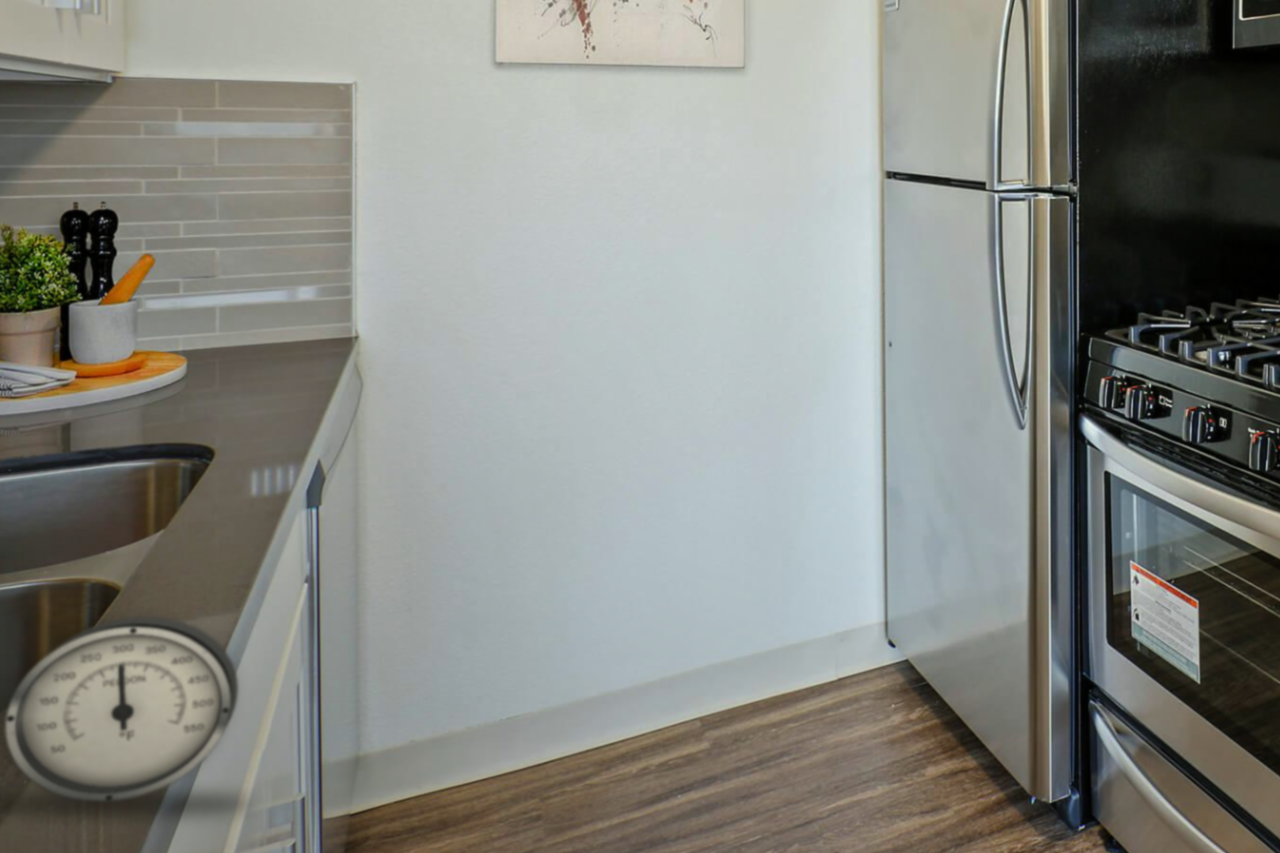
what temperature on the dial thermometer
300 °F
